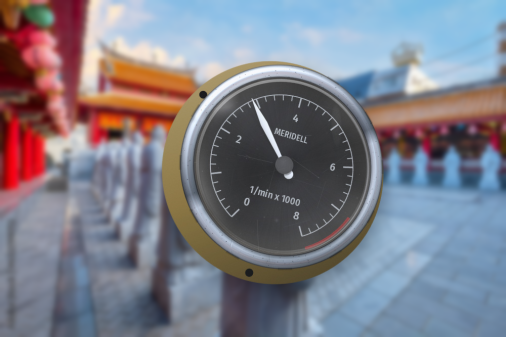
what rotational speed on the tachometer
2900 rpm
